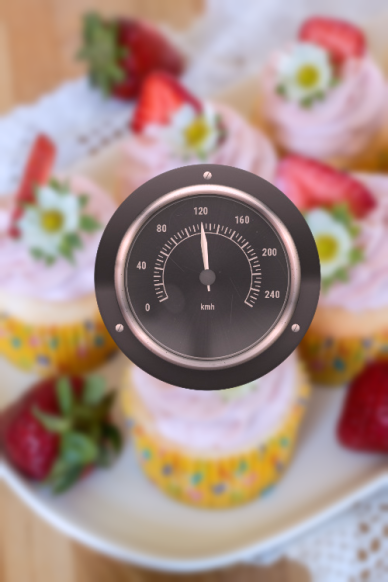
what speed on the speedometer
120 km/h
